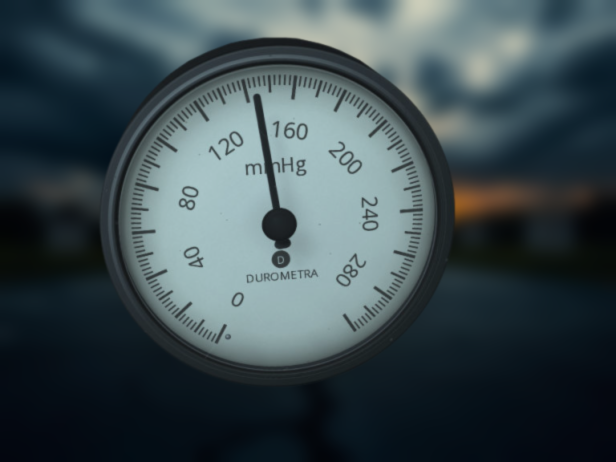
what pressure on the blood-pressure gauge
144 mmHg
